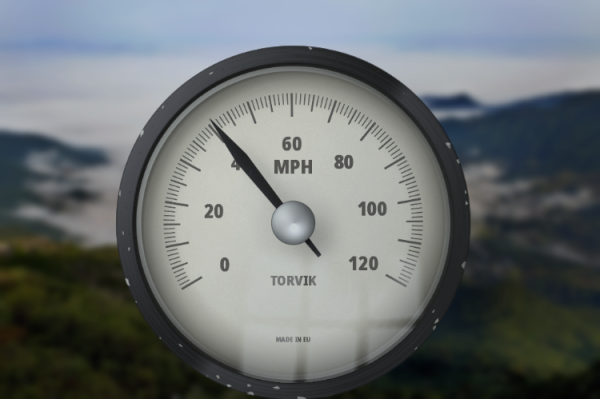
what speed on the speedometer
41 mph
